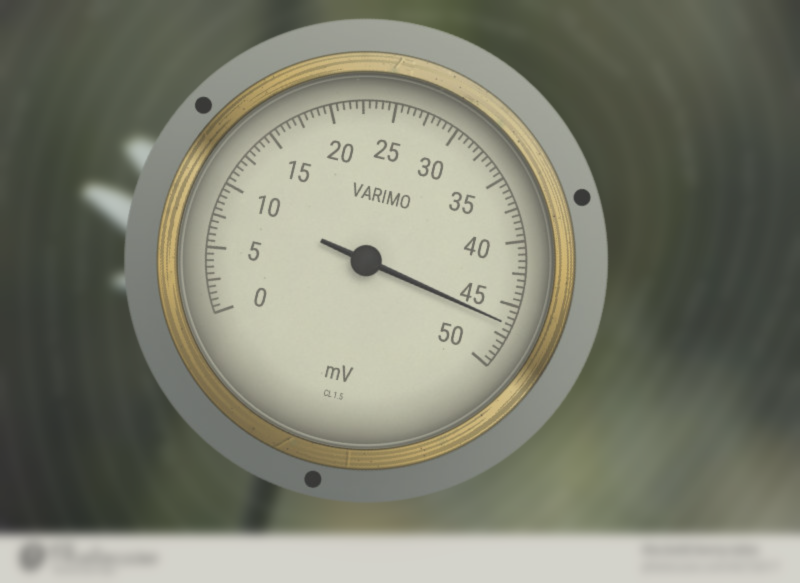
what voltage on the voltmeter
46.5 mV
